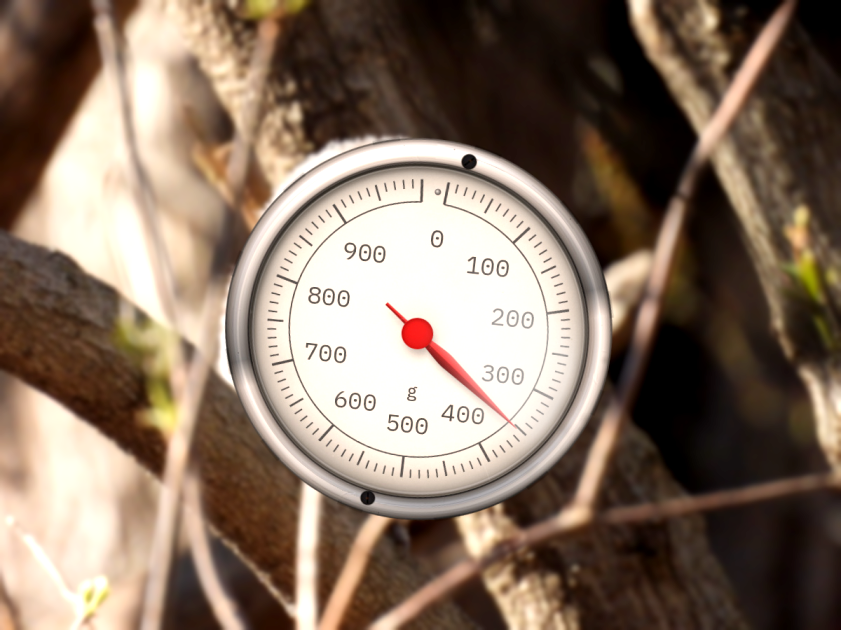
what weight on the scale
350 g
